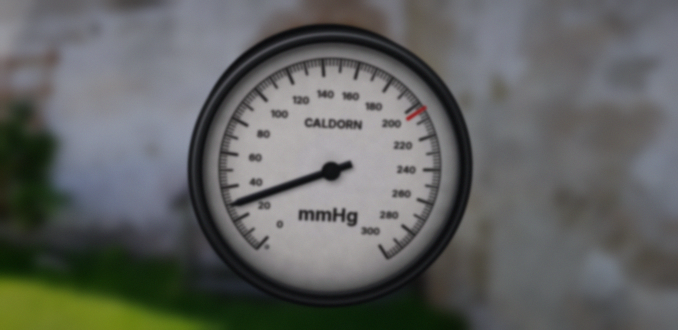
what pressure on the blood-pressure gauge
30 mmHg
